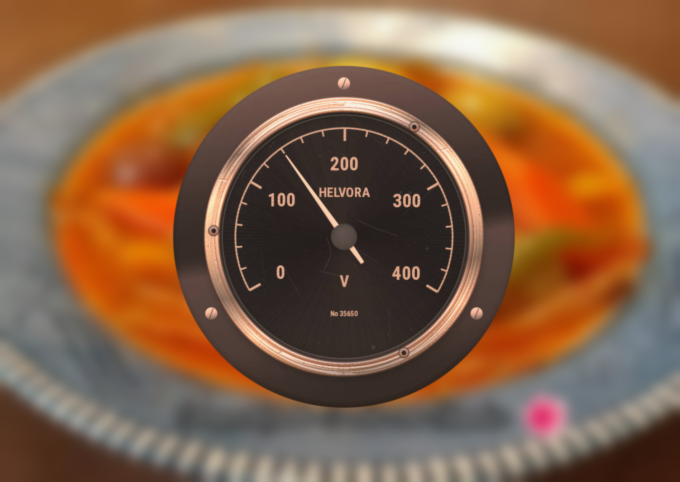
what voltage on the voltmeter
140 V
